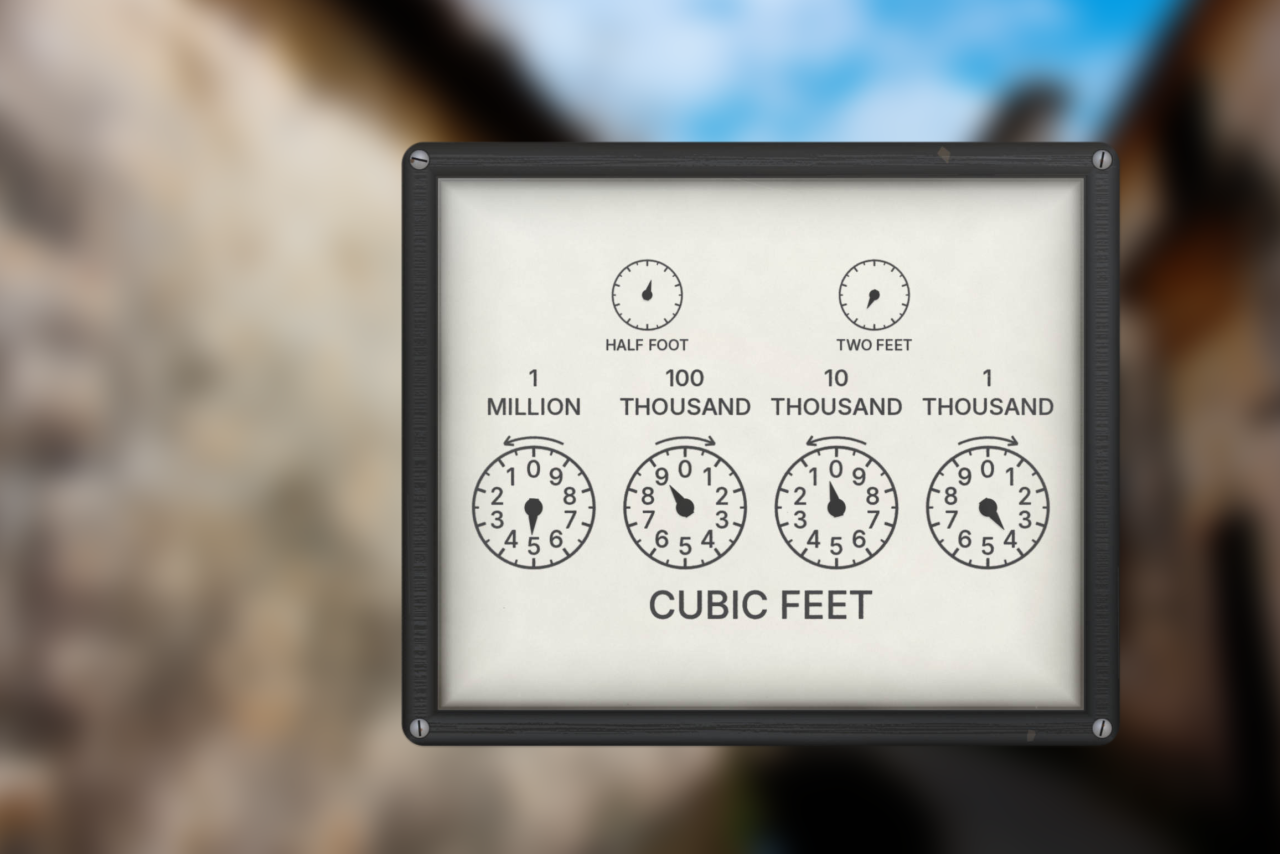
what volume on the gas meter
490400 ft³
